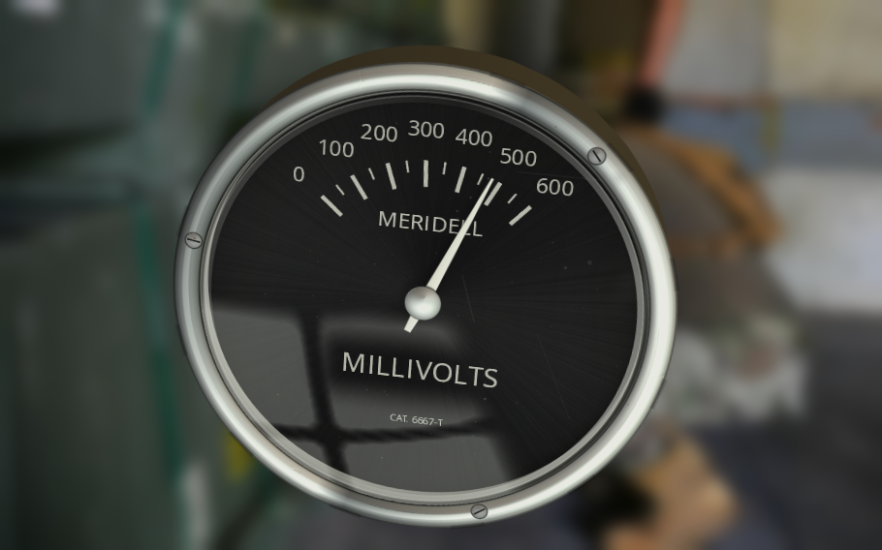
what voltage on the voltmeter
475 mV
